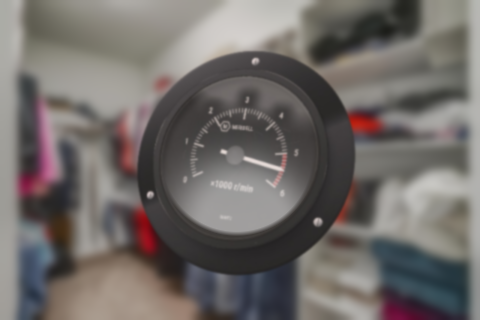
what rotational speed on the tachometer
5500 rpm
